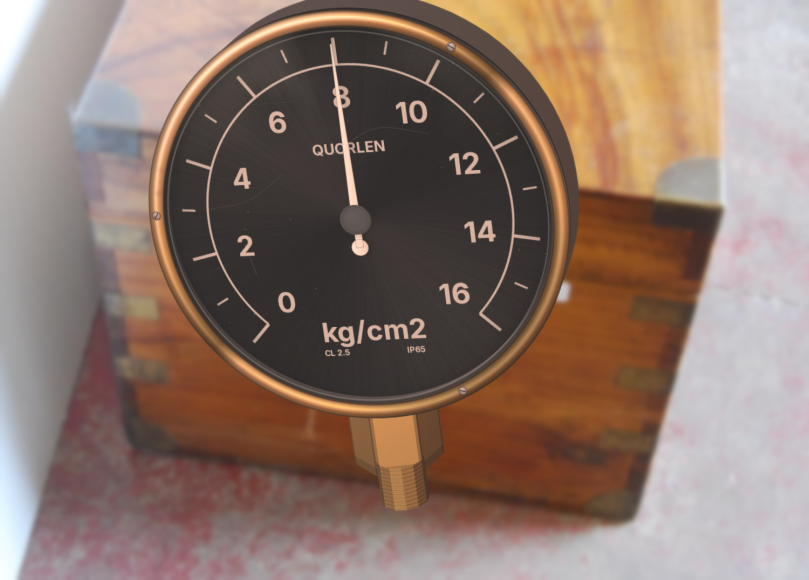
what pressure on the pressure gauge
8 kg/cm²
